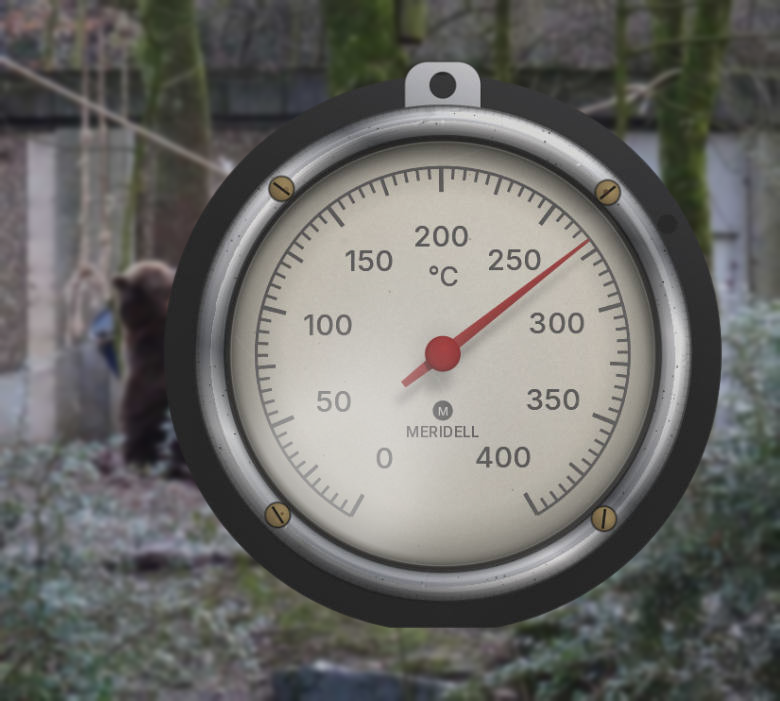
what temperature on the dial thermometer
270 °C
